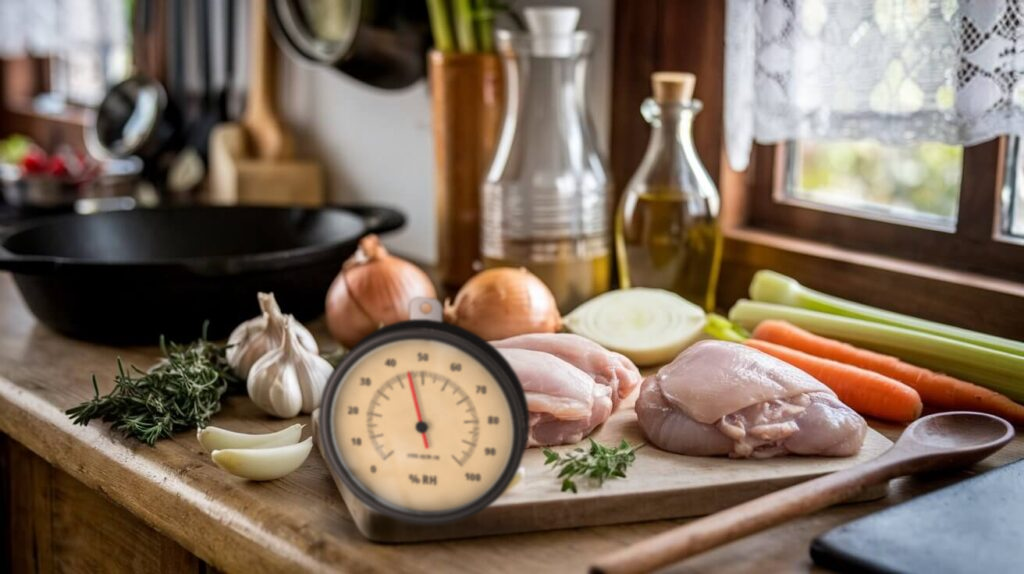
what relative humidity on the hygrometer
45 %
